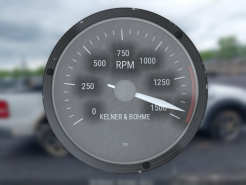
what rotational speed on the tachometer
1450 rpm
